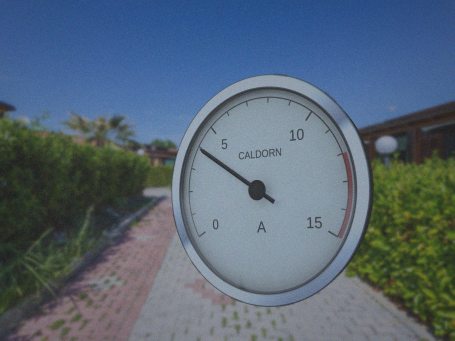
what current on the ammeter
4 A
